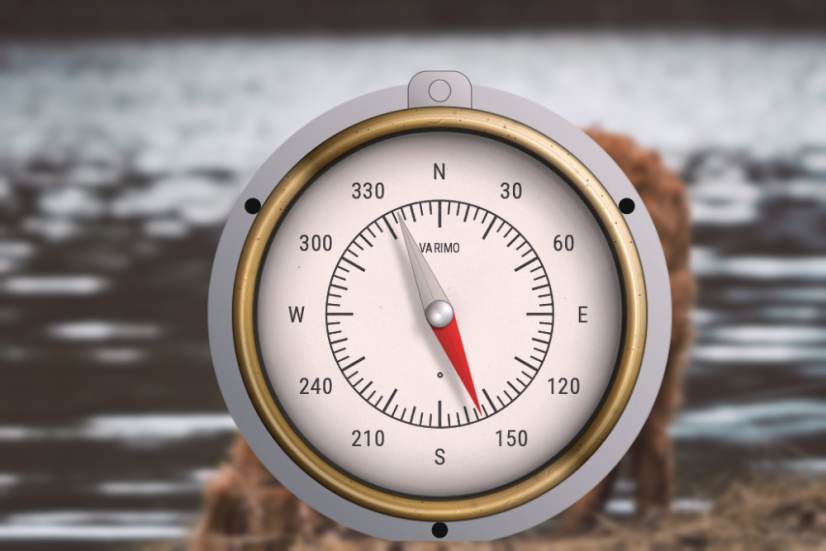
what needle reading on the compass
157.5 °
